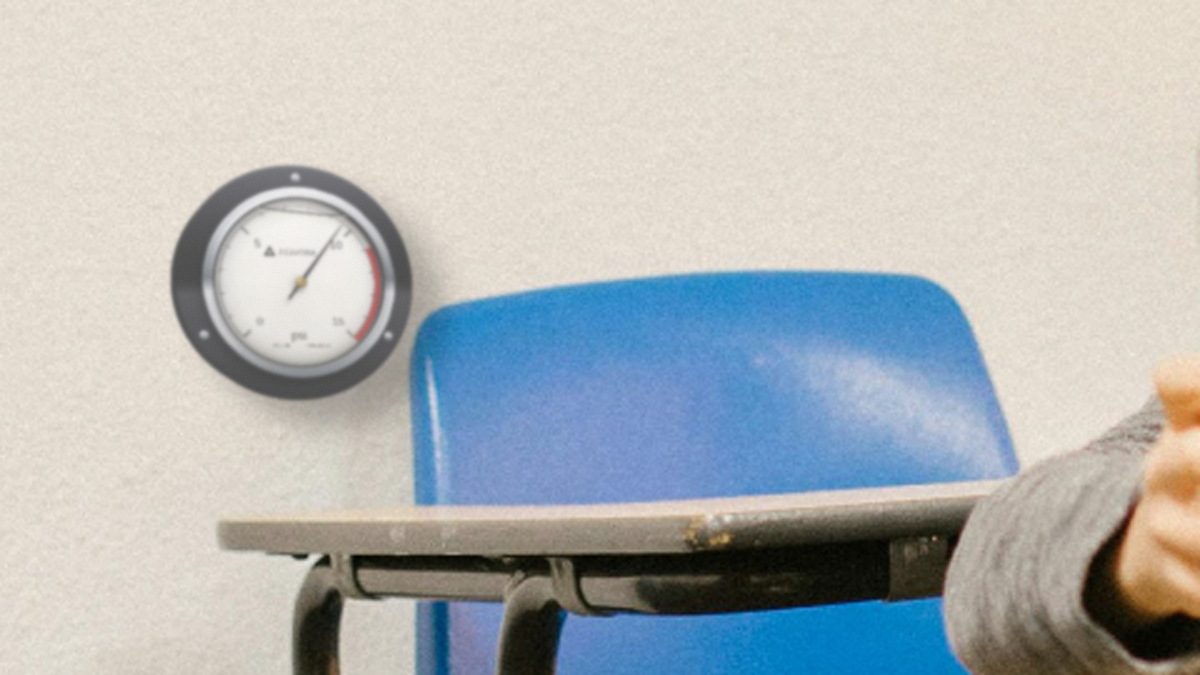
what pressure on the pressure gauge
9.5 psi
